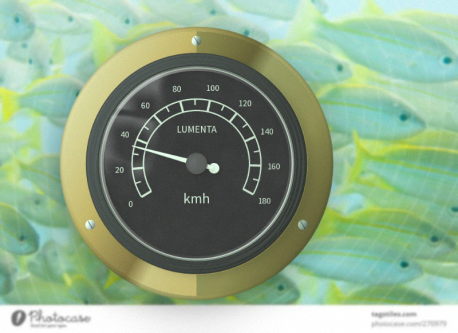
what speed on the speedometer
35 km/h
